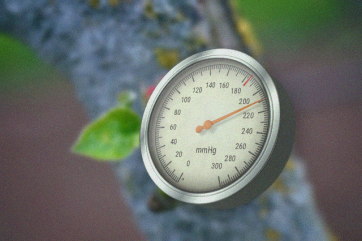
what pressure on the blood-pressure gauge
210 mmHg
